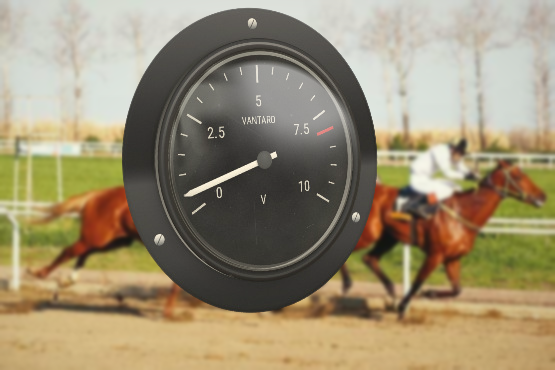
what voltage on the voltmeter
0.5 V
